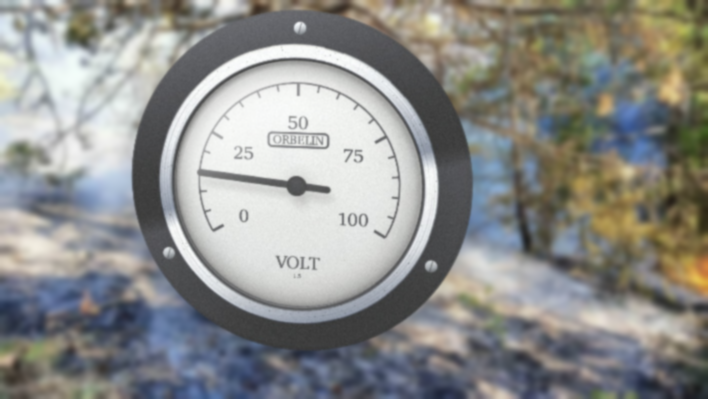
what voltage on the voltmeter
15 V
